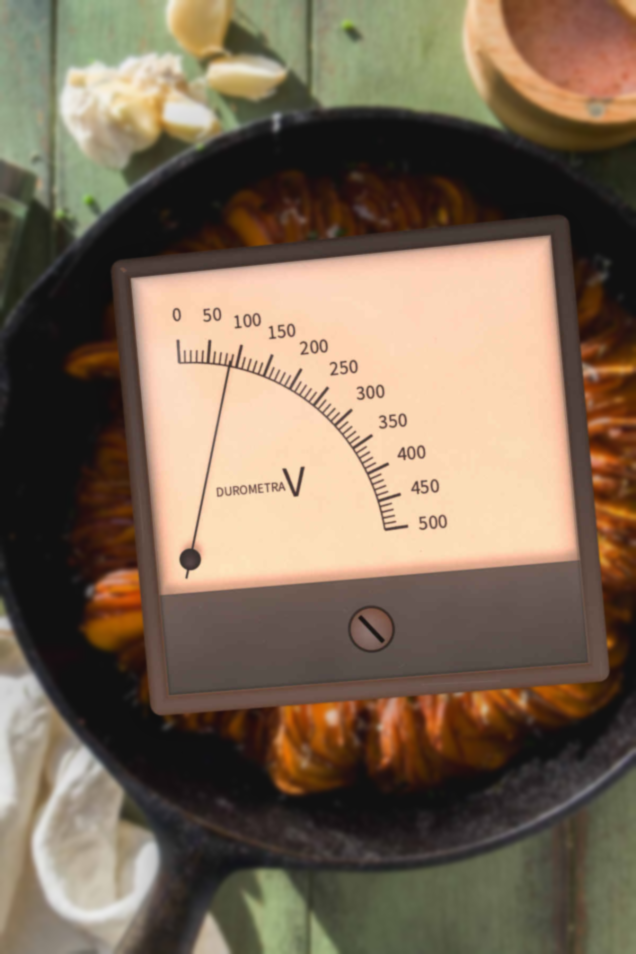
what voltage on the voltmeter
90 V
